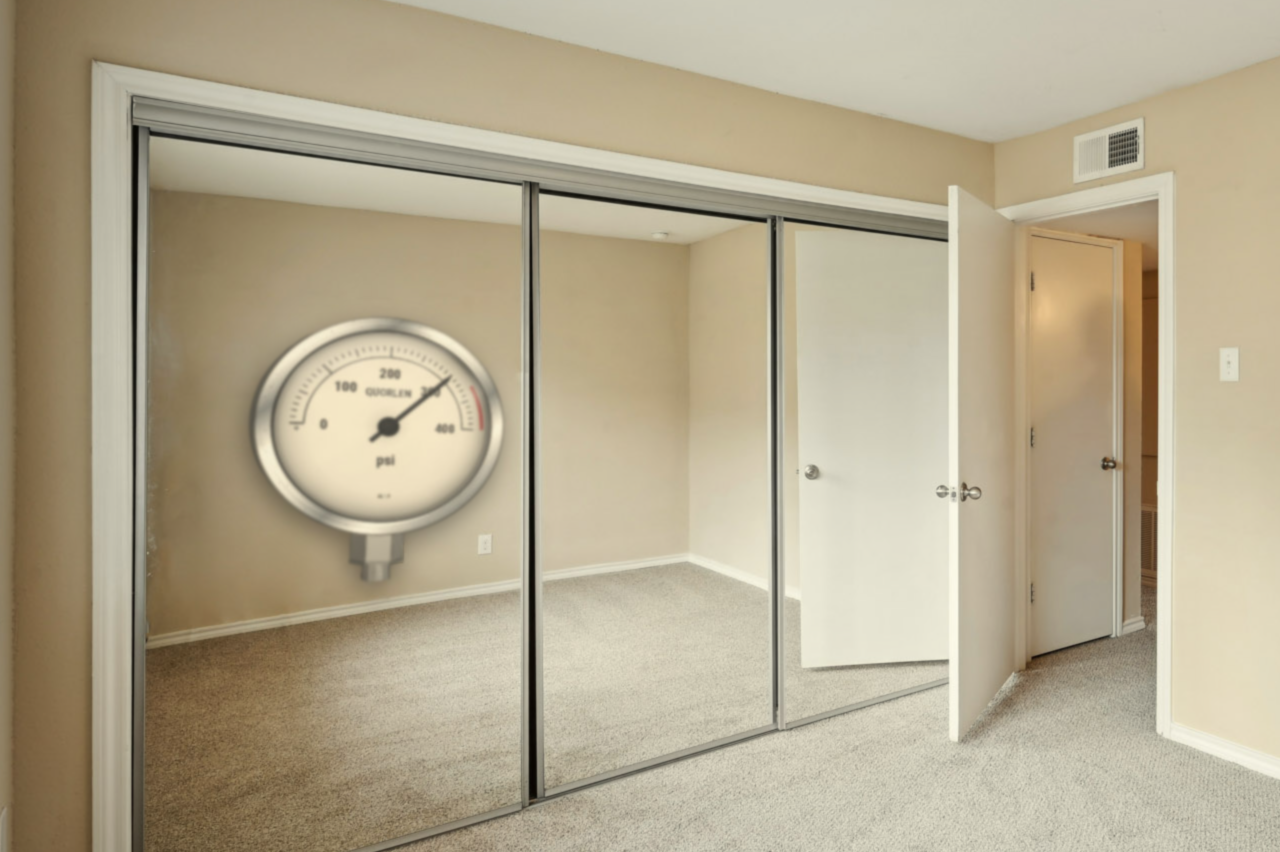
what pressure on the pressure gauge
300 psi
